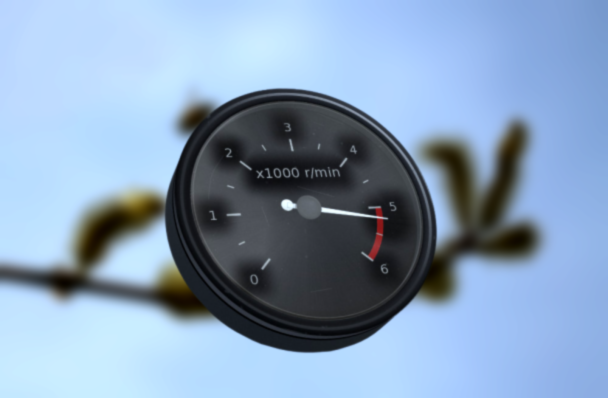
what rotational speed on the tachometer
5250 rpm
